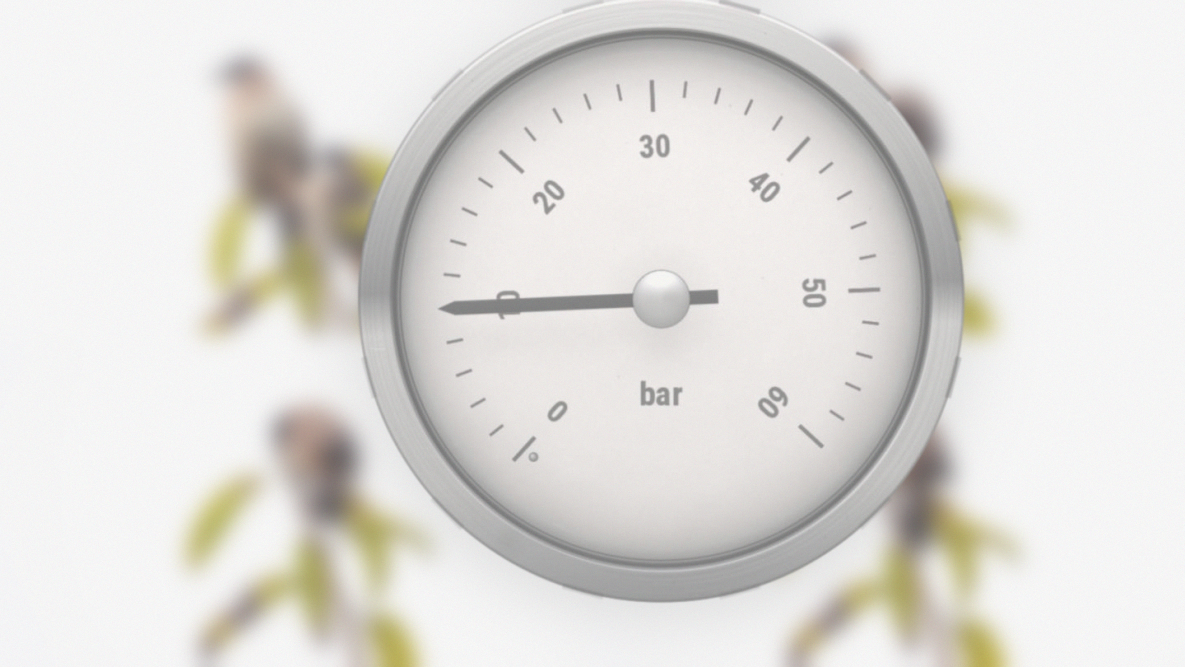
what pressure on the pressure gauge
10 bar
